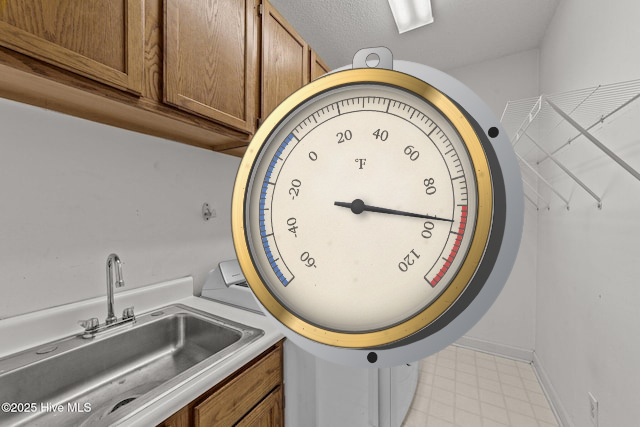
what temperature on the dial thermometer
96 °F
